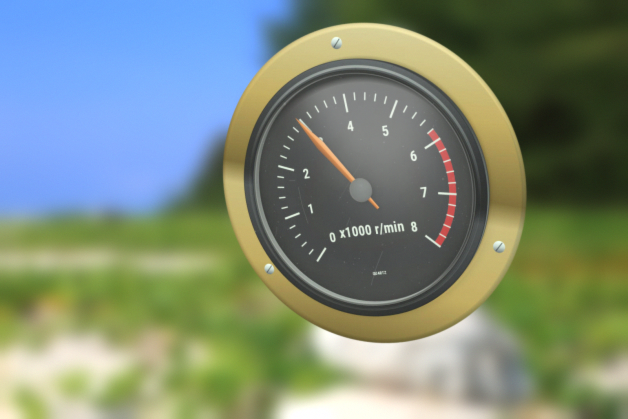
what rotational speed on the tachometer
3000 rpm
